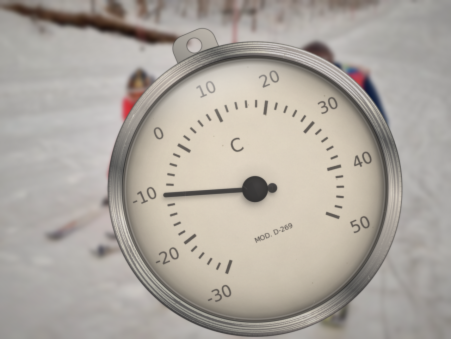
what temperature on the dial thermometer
-10 °C
